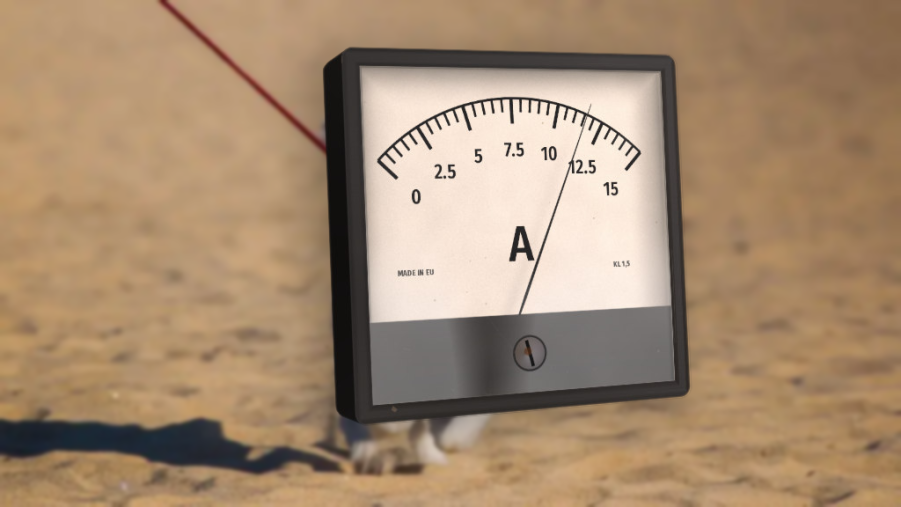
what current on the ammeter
11.5 A
